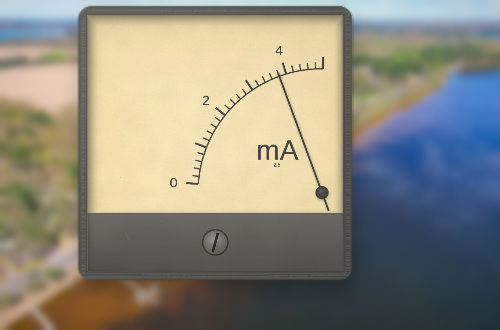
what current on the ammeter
3.8 mA
